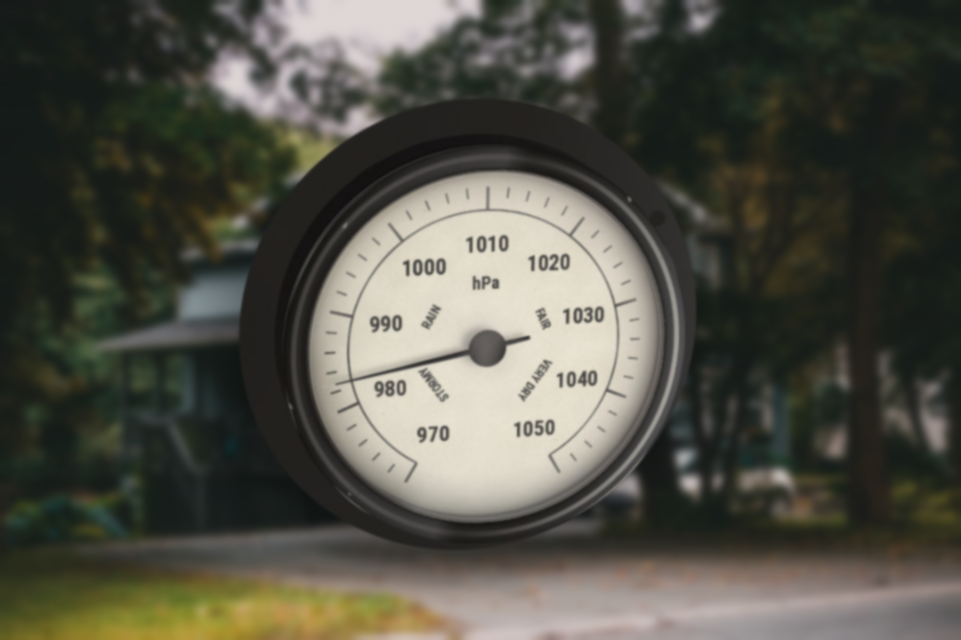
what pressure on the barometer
983 hPa
